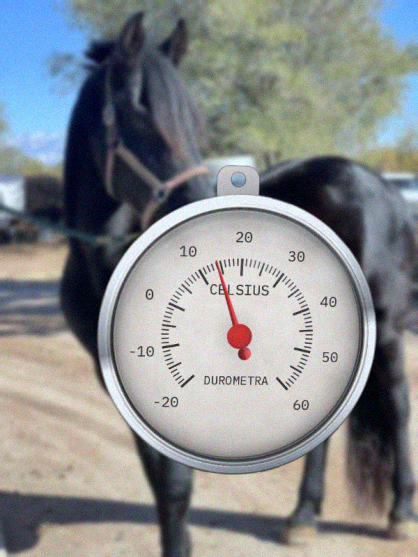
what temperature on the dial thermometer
14 °C
